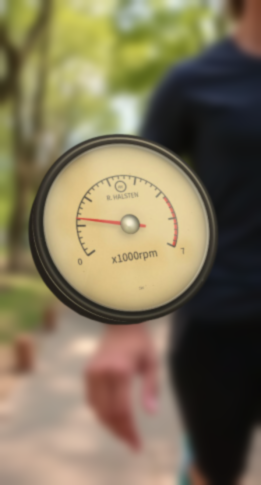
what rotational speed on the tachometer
1200 rpm
